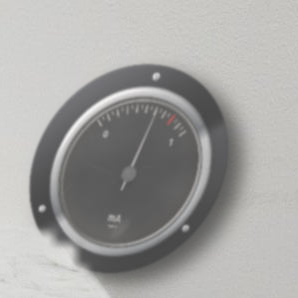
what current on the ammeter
0.6 mA
